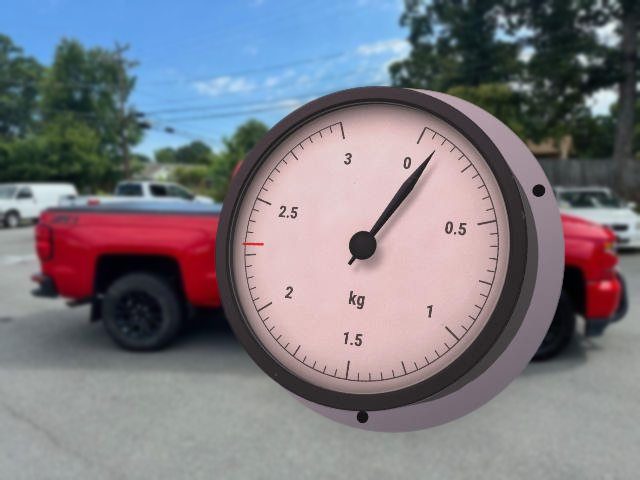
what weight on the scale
0.1 kg
